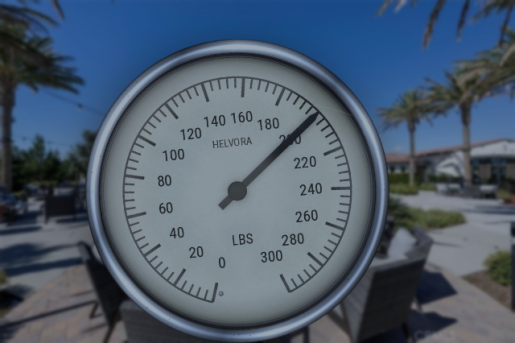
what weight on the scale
200 lb
